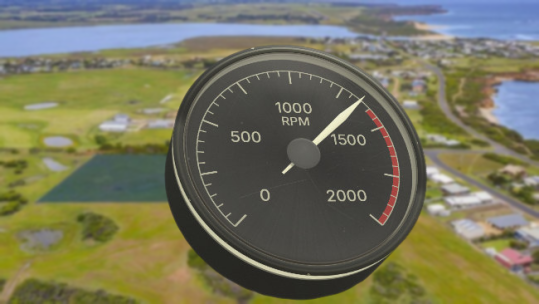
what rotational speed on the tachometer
1350 rpm
